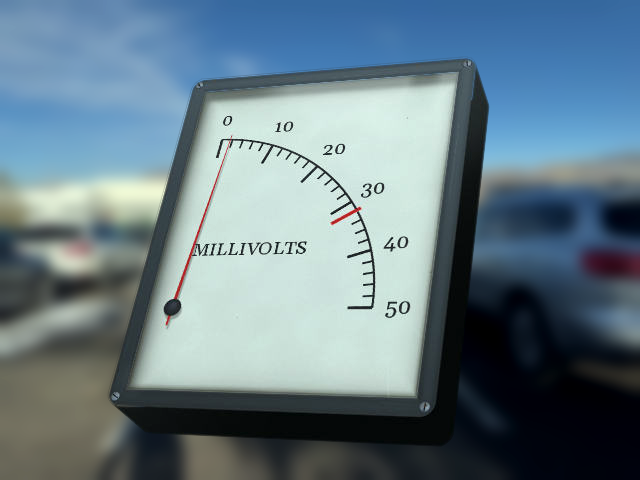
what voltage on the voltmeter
2 mV
